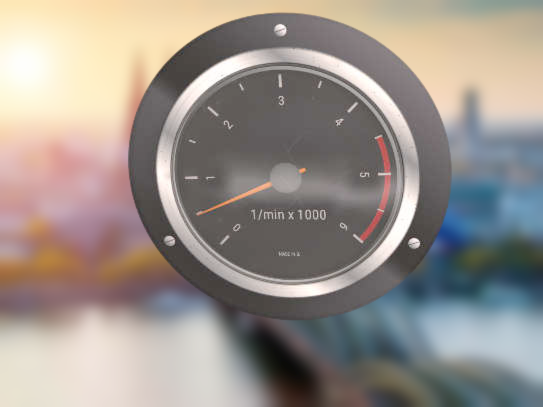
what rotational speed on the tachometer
500 rpm
